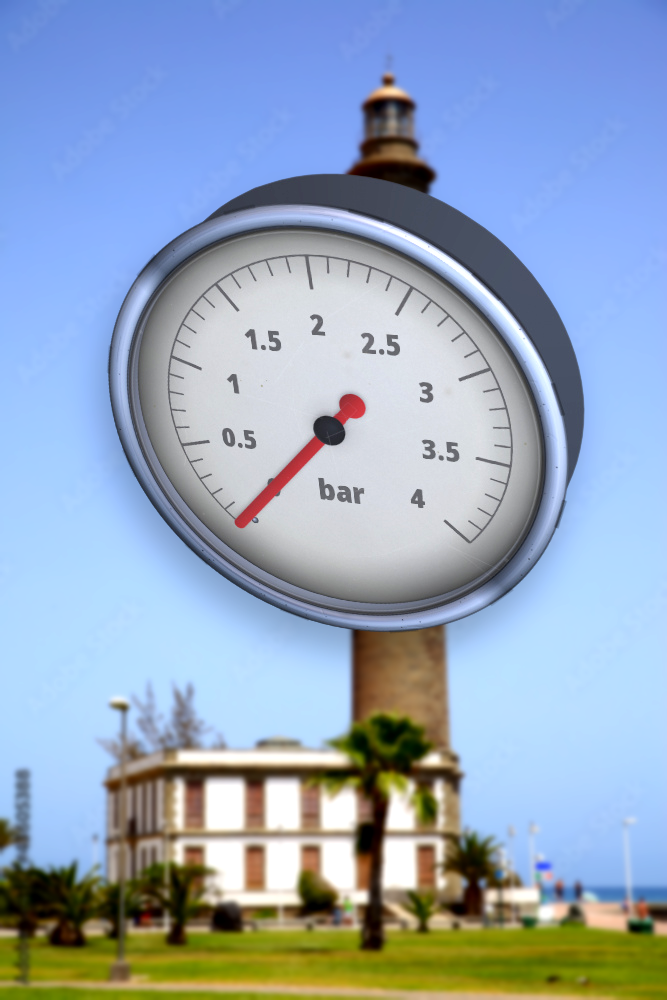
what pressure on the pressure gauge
0 bar
